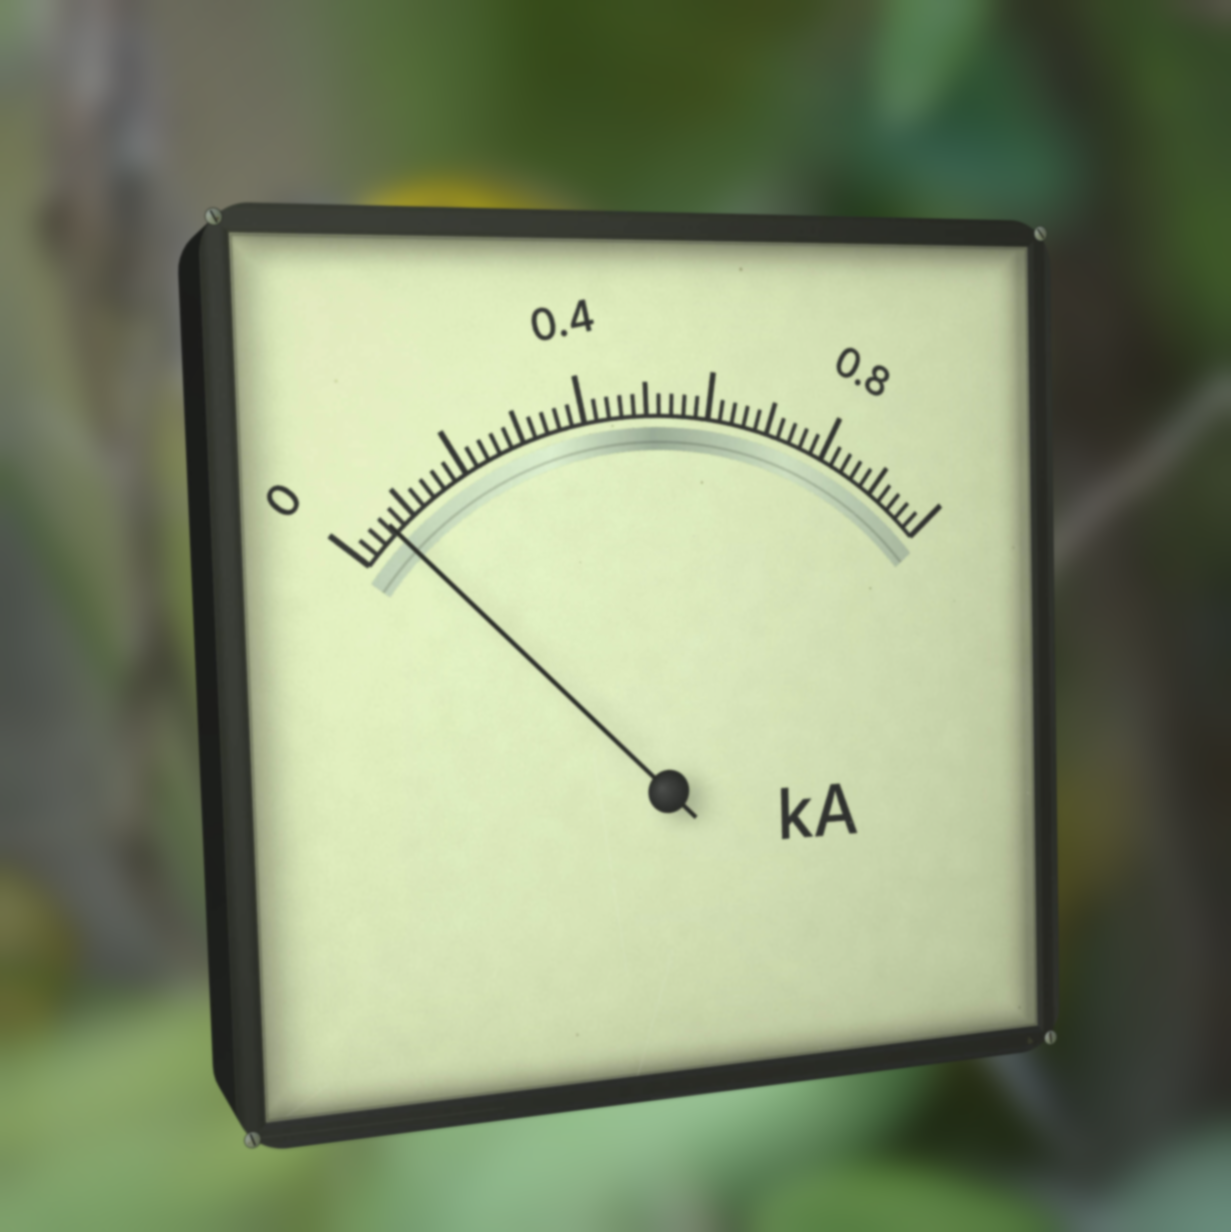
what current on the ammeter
0.06 kA
